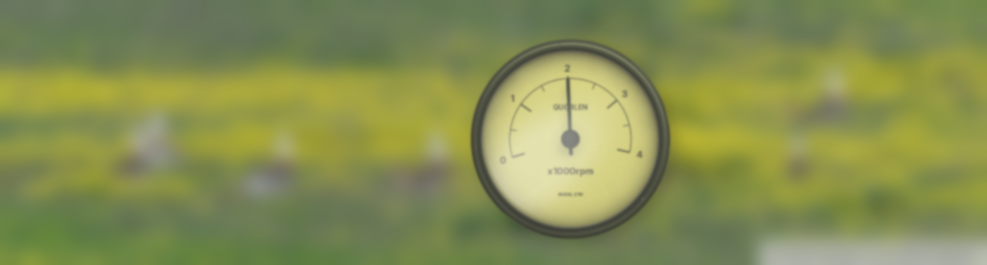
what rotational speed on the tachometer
2000 rpm
